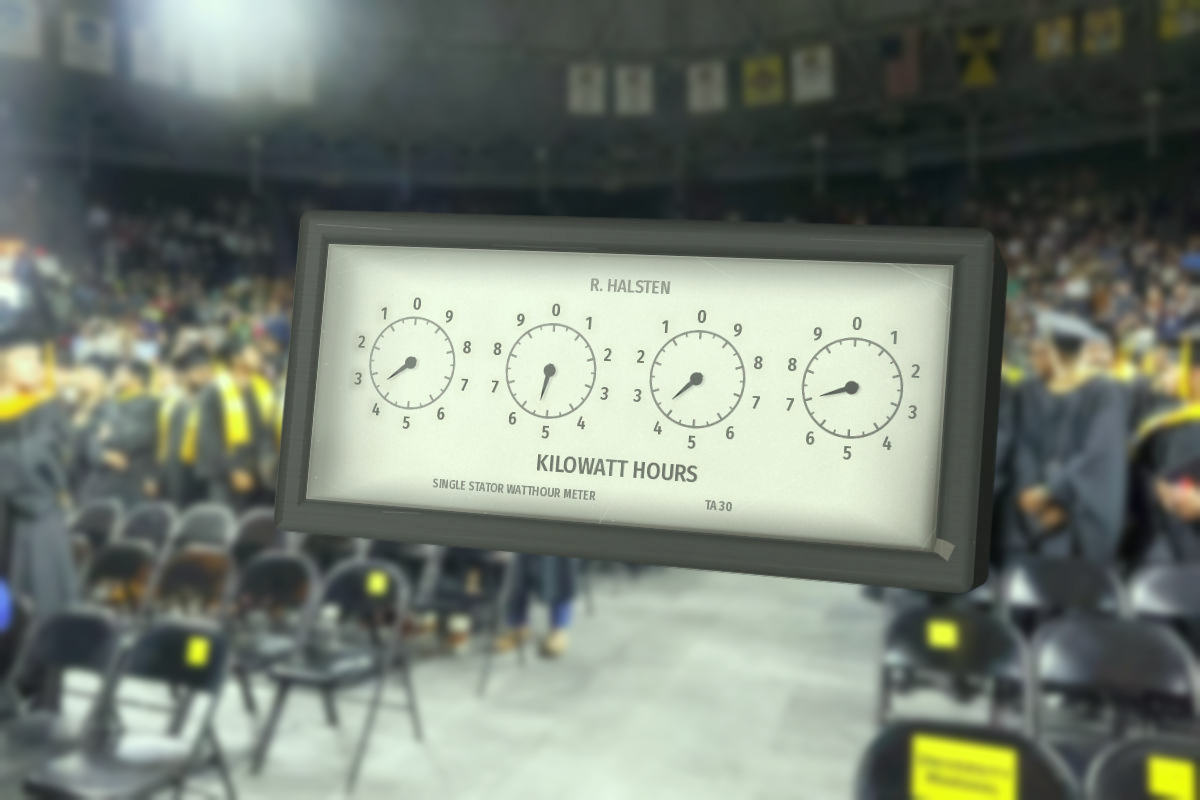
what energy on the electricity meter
3537 kWh
